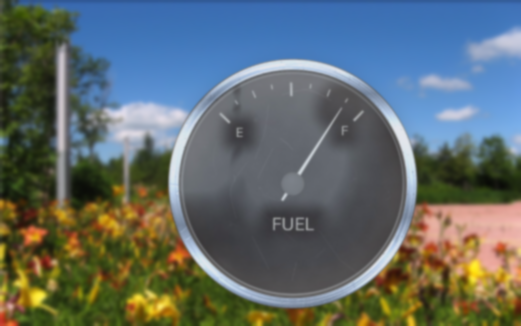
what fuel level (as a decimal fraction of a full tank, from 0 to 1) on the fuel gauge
0.875
